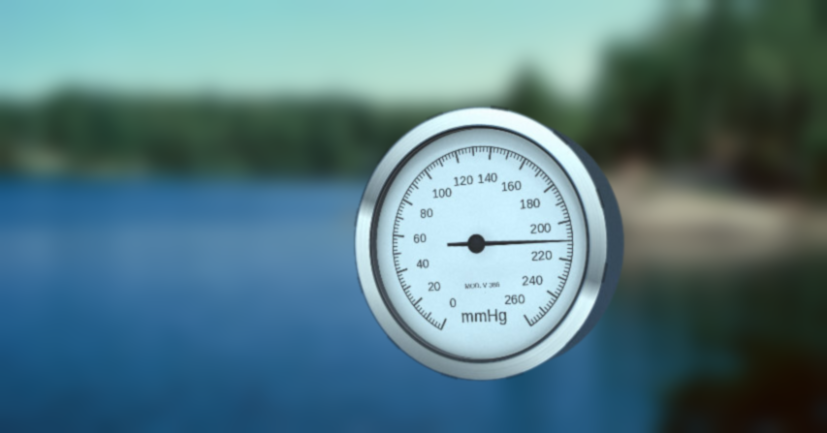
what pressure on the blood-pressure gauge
210 mmHg
